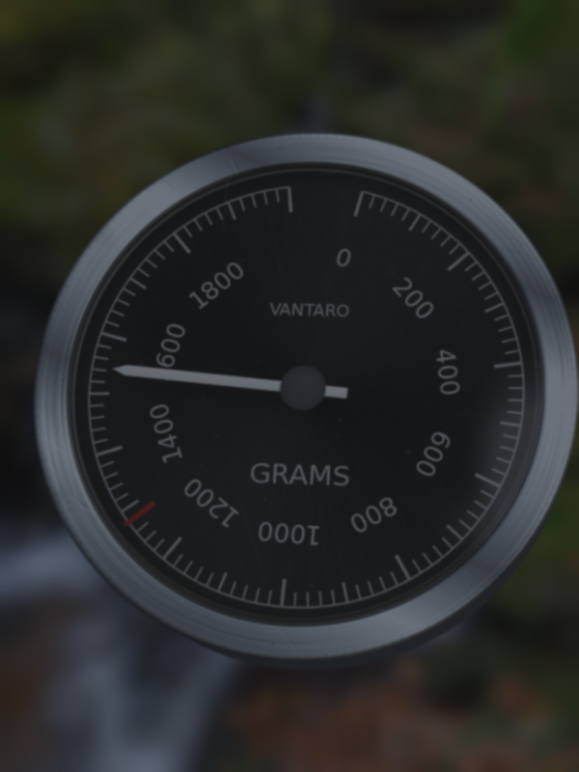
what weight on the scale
1540 g
